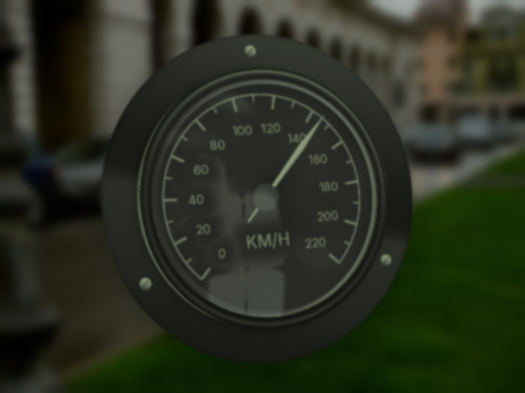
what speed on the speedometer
145 km/h
